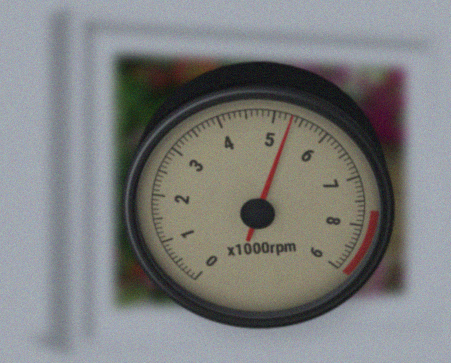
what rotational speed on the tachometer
5300 rpm
